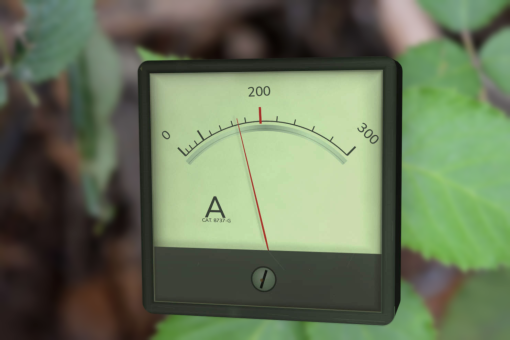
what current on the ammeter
170 A
